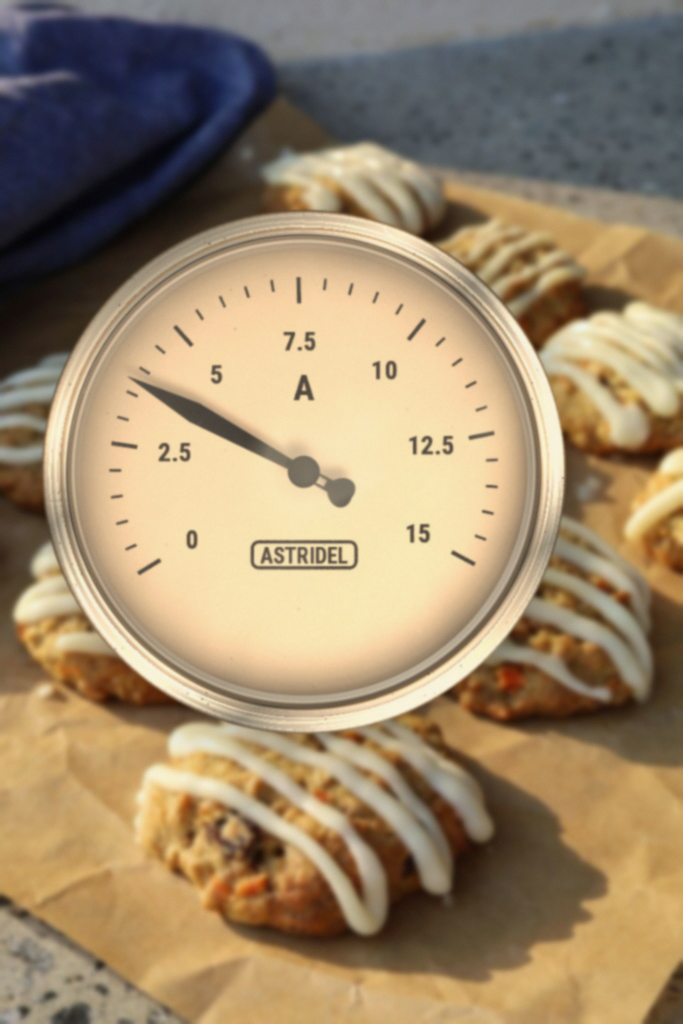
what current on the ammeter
3.75 A
